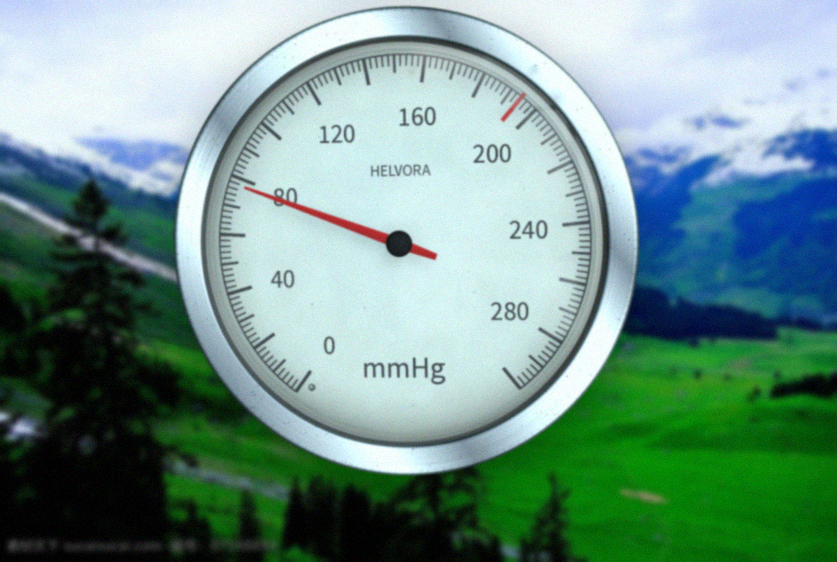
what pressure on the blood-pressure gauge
78 mmHg
